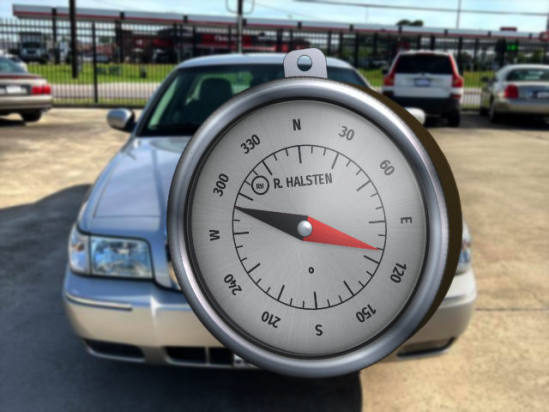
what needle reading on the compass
110 °
